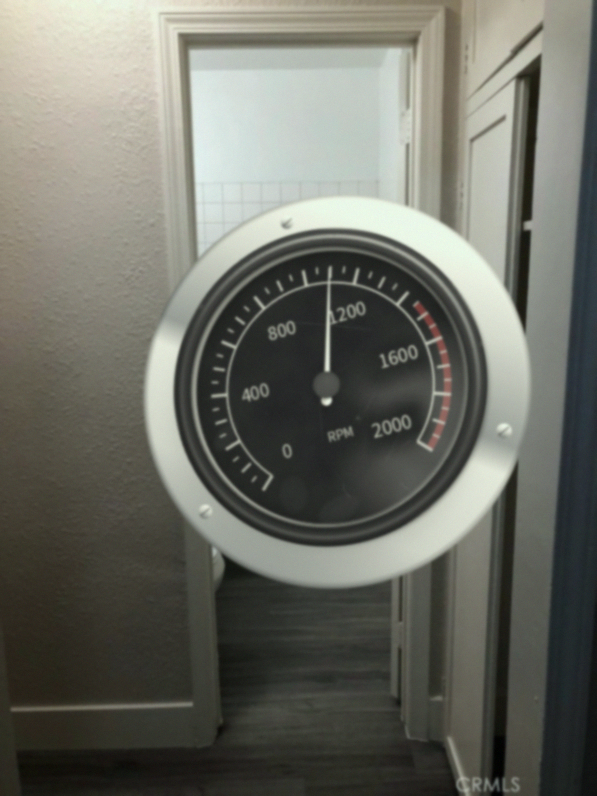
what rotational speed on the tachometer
1100 rpm
